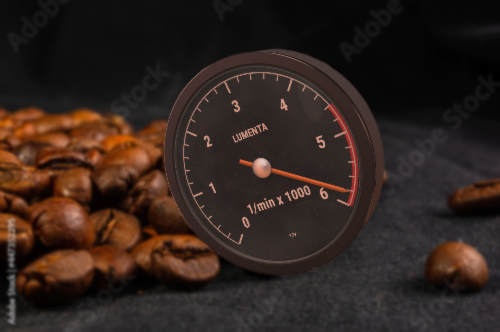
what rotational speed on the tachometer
5800 rpm
